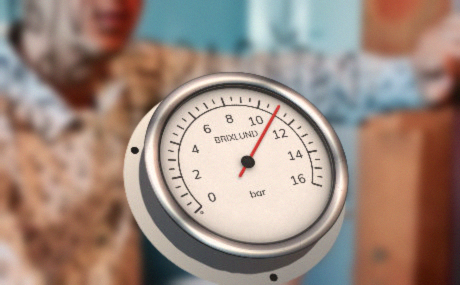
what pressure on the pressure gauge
11 bar
